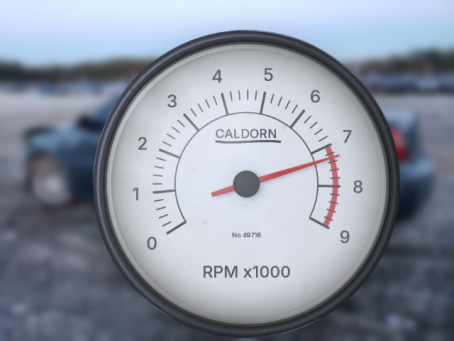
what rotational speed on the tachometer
7300 rpm
